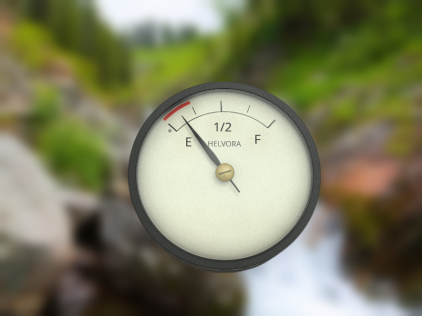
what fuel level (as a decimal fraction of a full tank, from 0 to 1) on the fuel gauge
0.125
